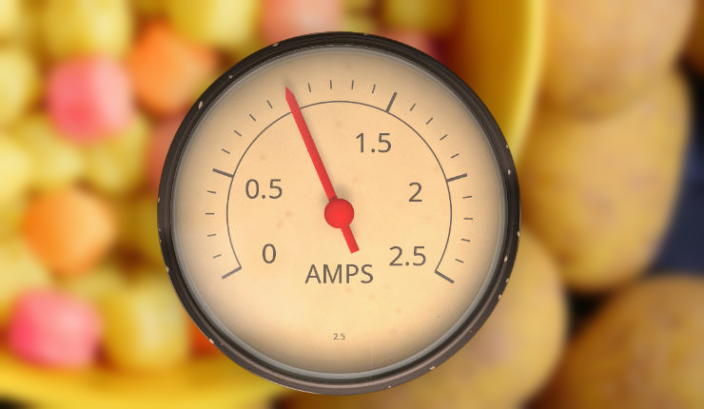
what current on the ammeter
1 A
